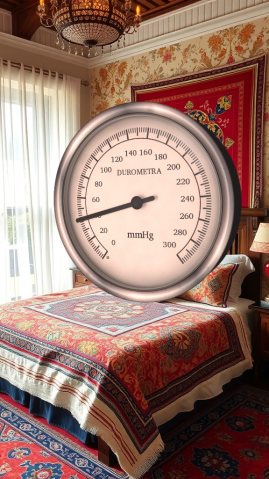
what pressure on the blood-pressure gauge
40 mmHg
